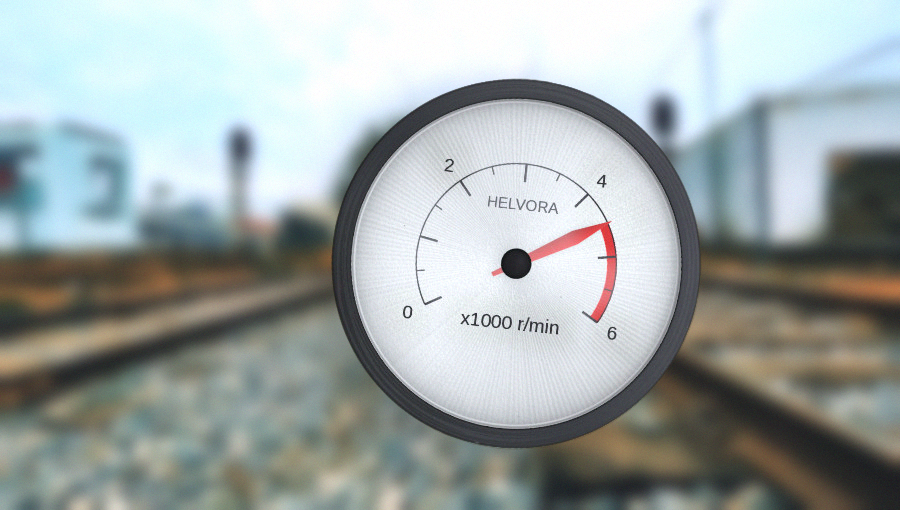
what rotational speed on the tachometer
4500 rpm
